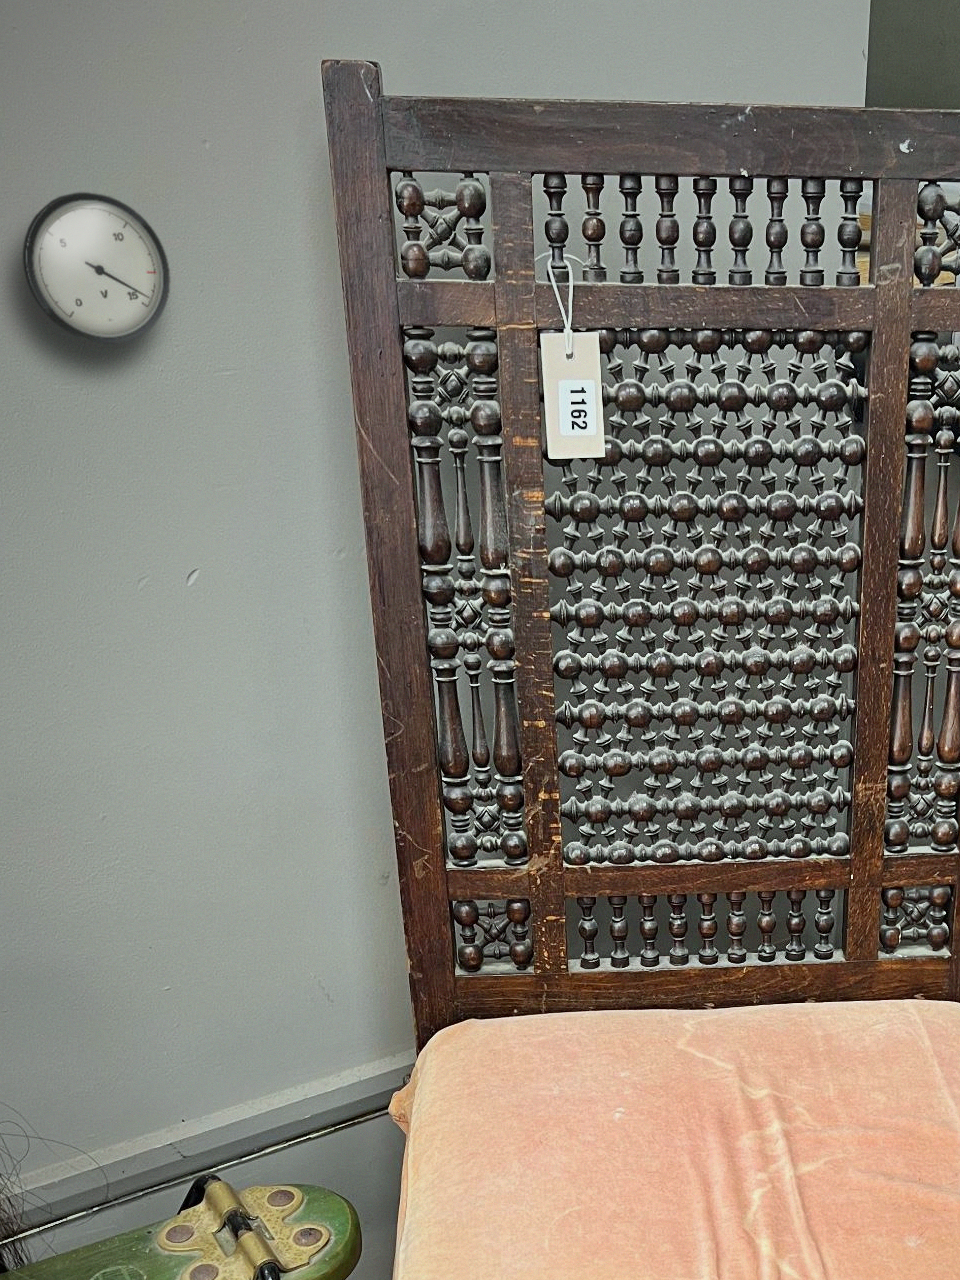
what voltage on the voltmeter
14.5 V
